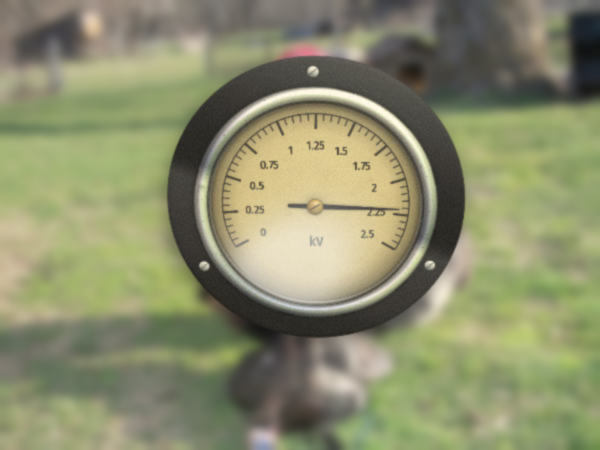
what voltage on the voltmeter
2.2 kV
